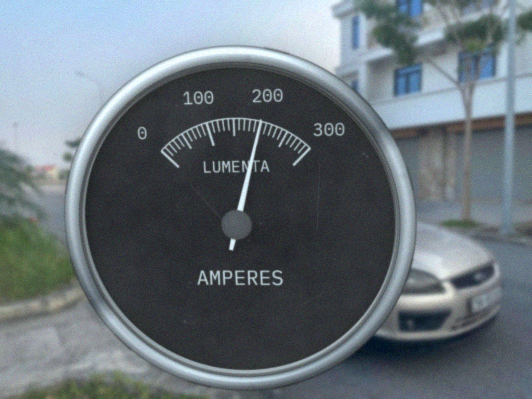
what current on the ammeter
200 A
